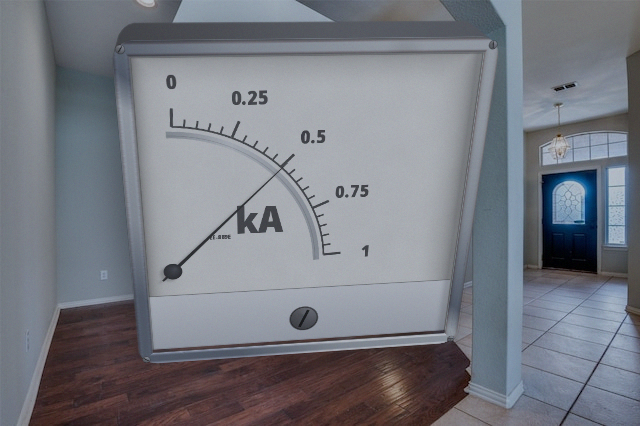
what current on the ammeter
0.5 kA
